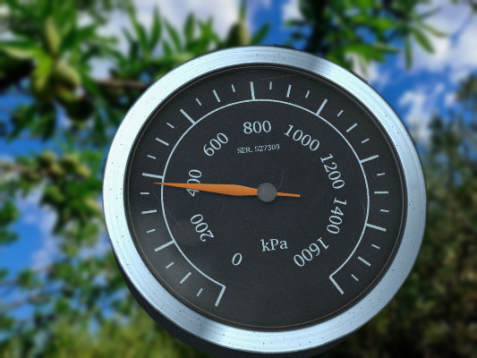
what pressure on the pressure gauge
375 kPa
